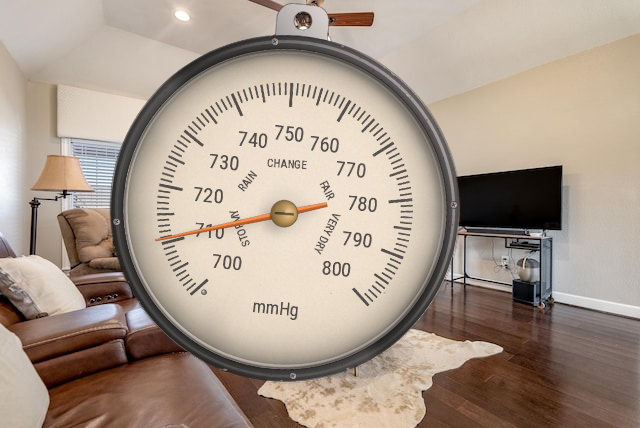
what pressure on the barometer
711 mmHg
